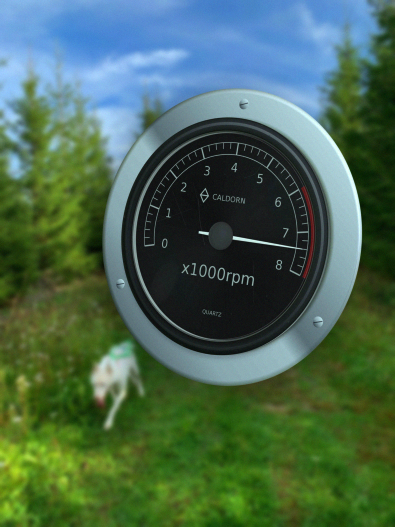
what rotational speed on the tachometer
7400 rpm
